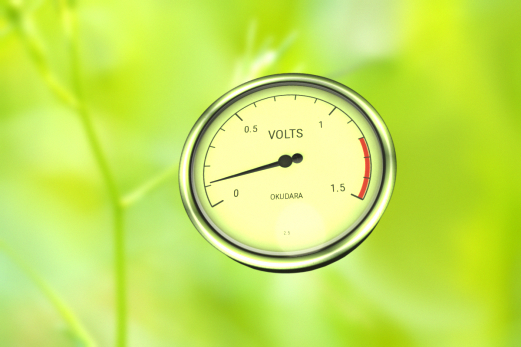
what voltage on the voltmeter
0.1 V
